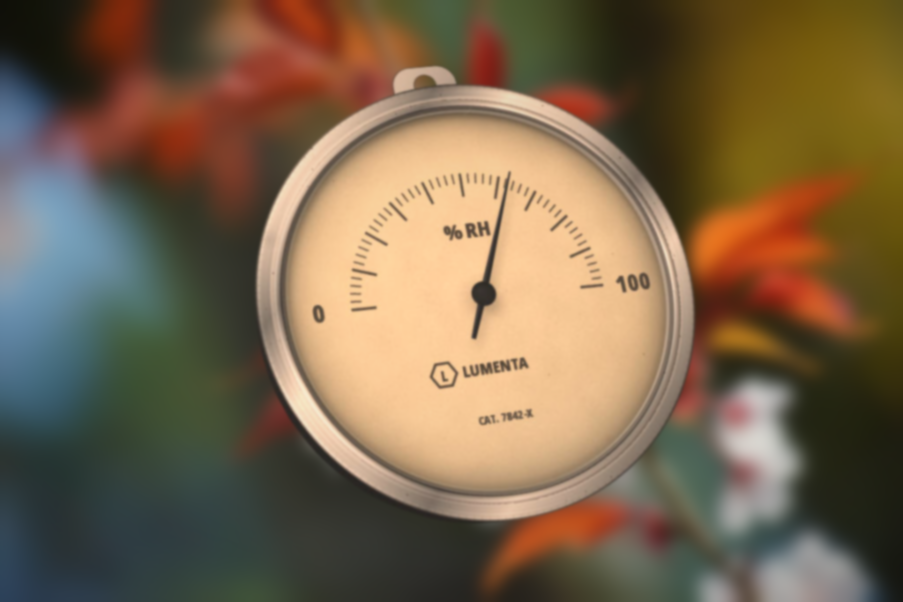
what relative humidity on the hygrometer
62 %
